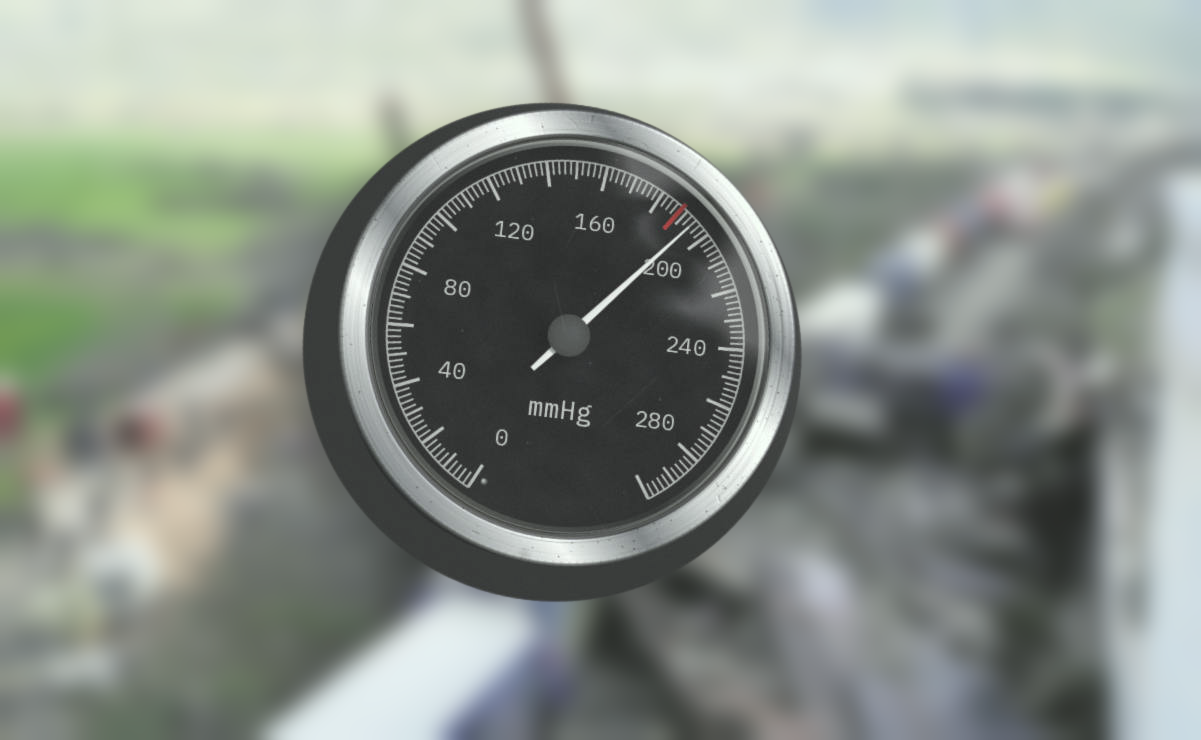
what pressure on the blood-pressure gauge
194 mmHg
